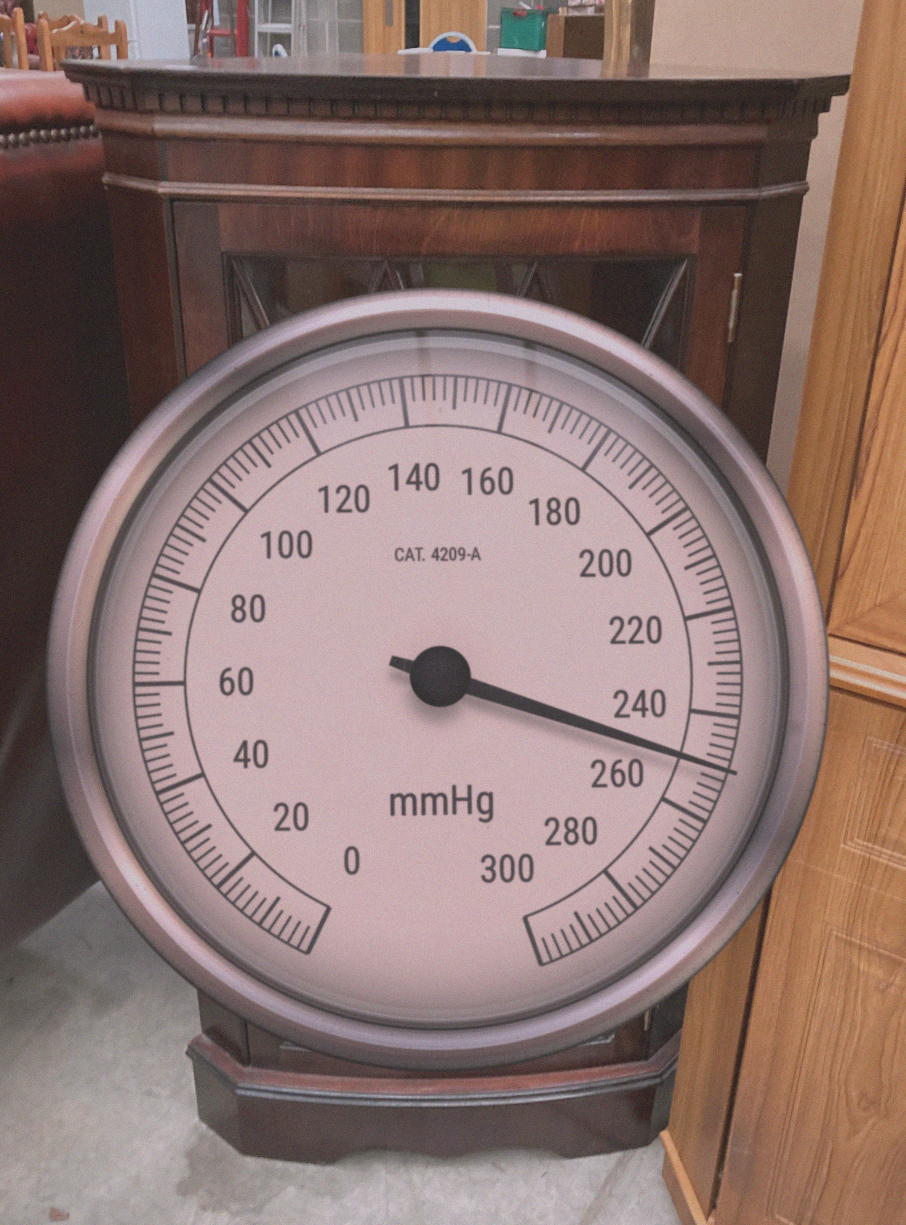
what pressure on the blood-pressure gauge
250 mmHg
